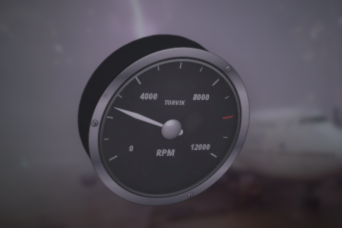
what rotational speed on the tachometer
2500 rpm
